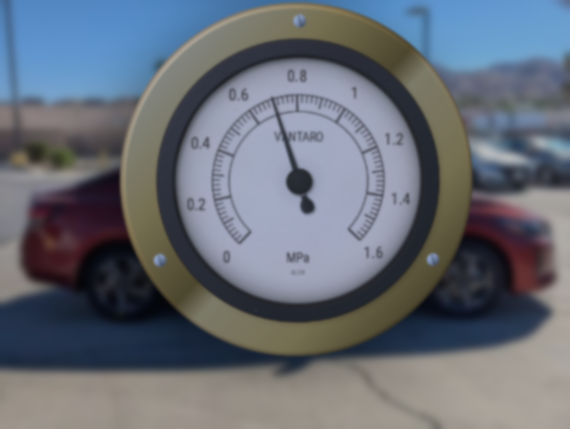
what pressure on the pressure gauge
0.7 MPa
